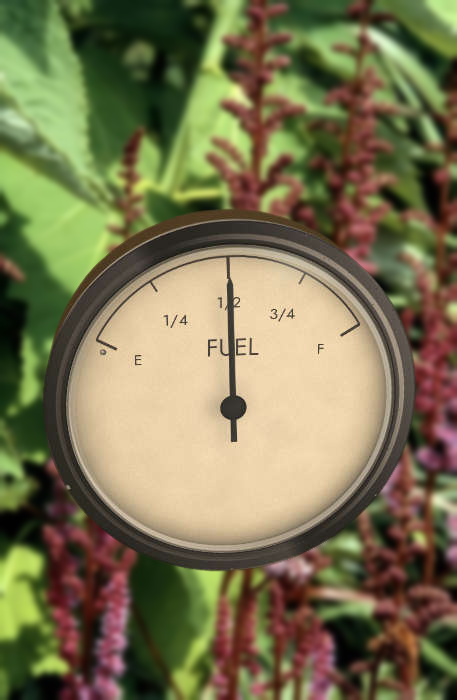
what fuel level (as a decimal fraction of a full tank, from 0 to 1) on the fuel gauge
0.5
